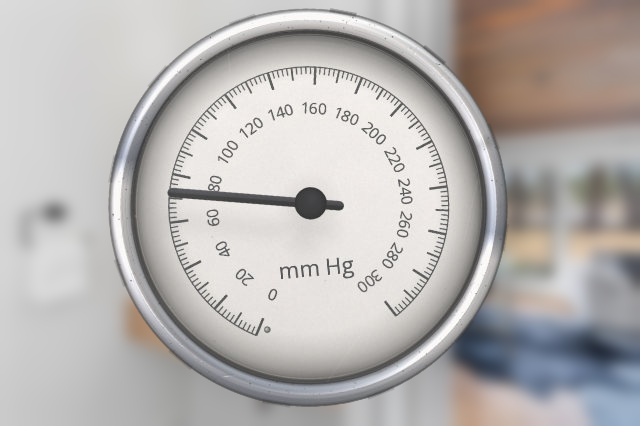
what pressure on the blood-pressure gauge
72 mmHg
